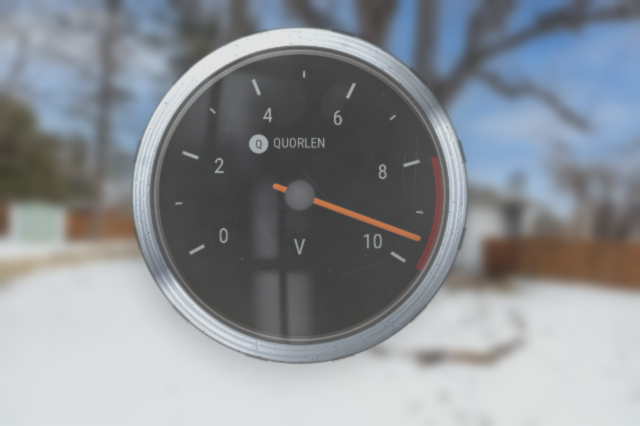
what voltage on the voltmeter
9.5 V
